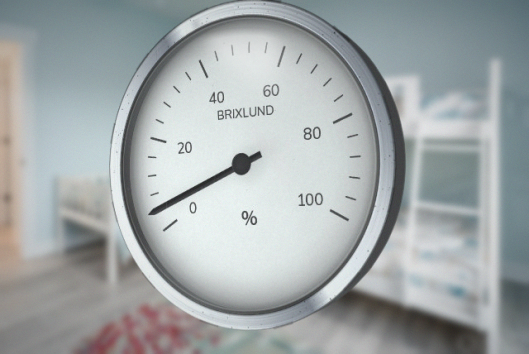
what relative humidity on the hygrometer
4 %
